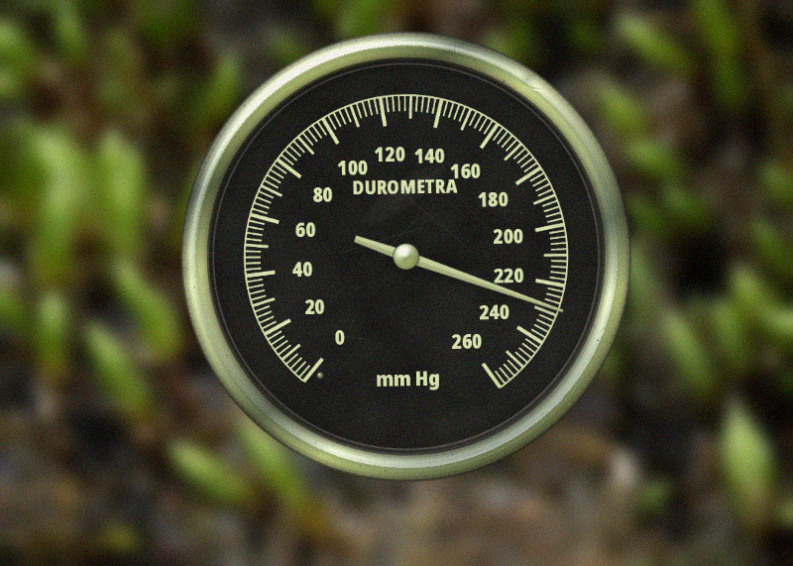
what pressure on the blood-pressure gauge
228 mmHg
